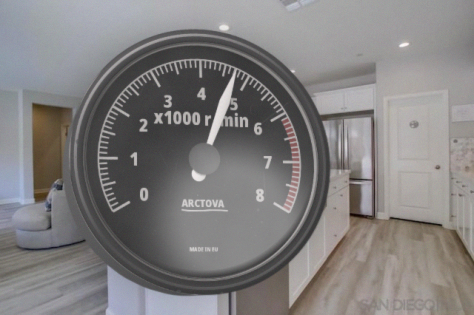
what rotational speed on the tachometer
4700 rpm
